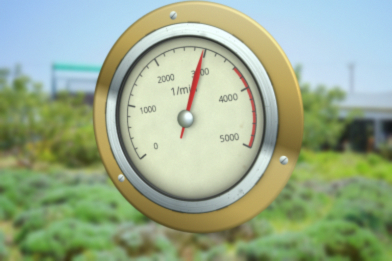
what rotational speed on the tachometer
3000 rpm
